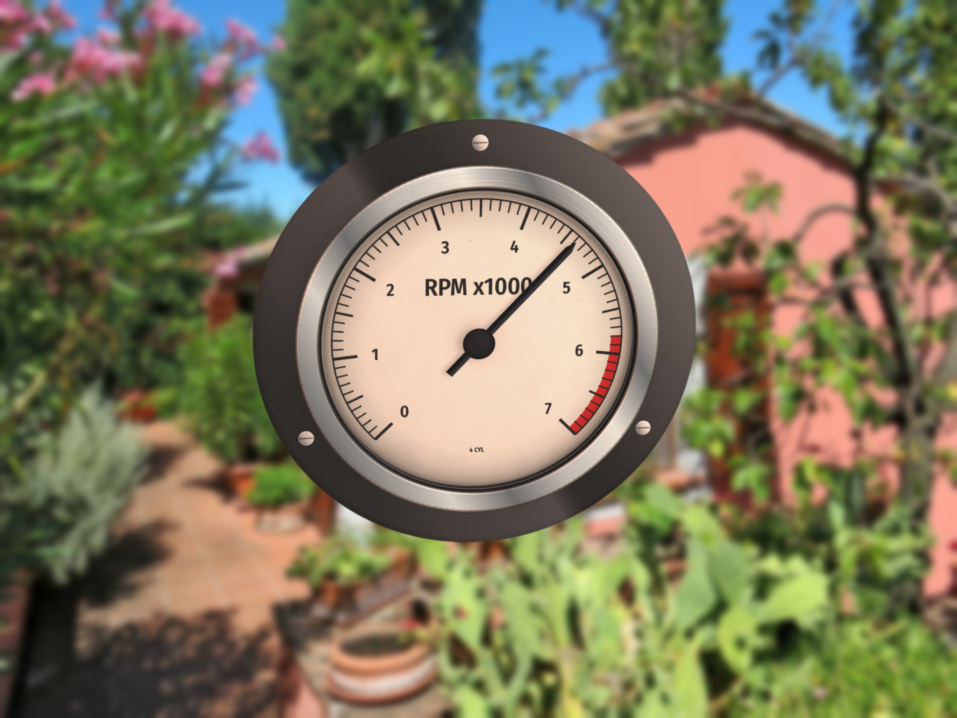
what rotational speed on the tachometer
4600 rpm
